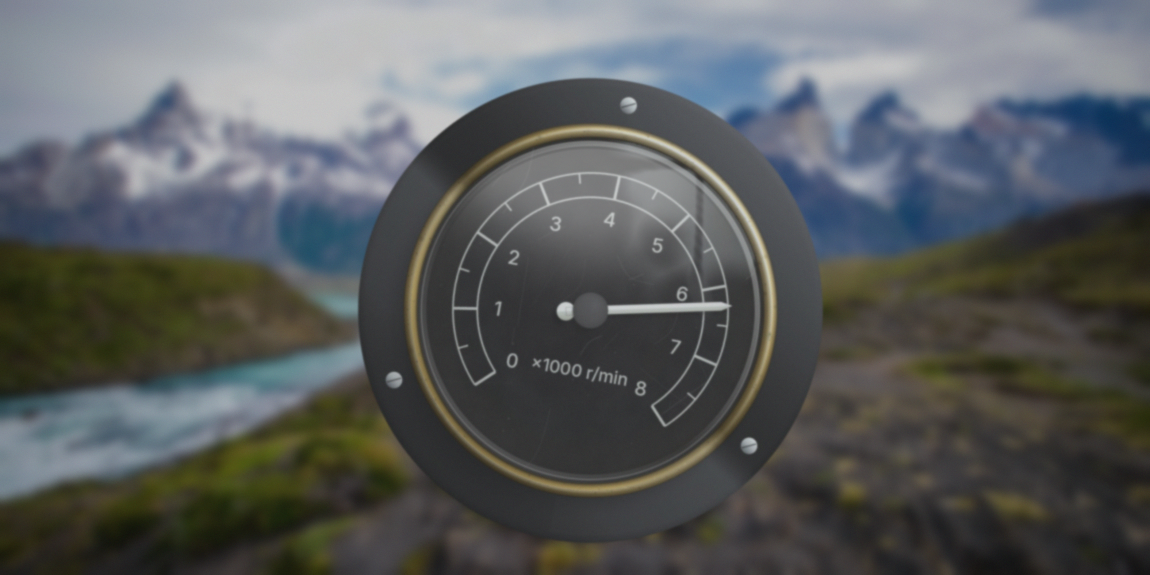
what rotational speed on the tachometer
6250 rpm
